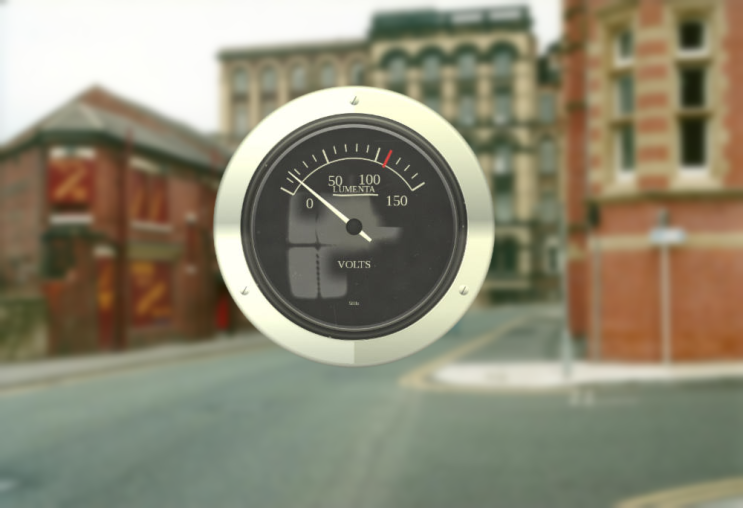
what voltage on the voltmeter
15 V
